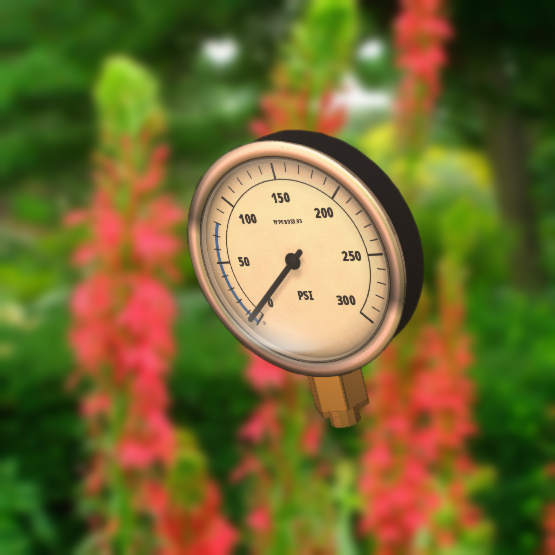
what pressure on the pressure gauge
5 psi
